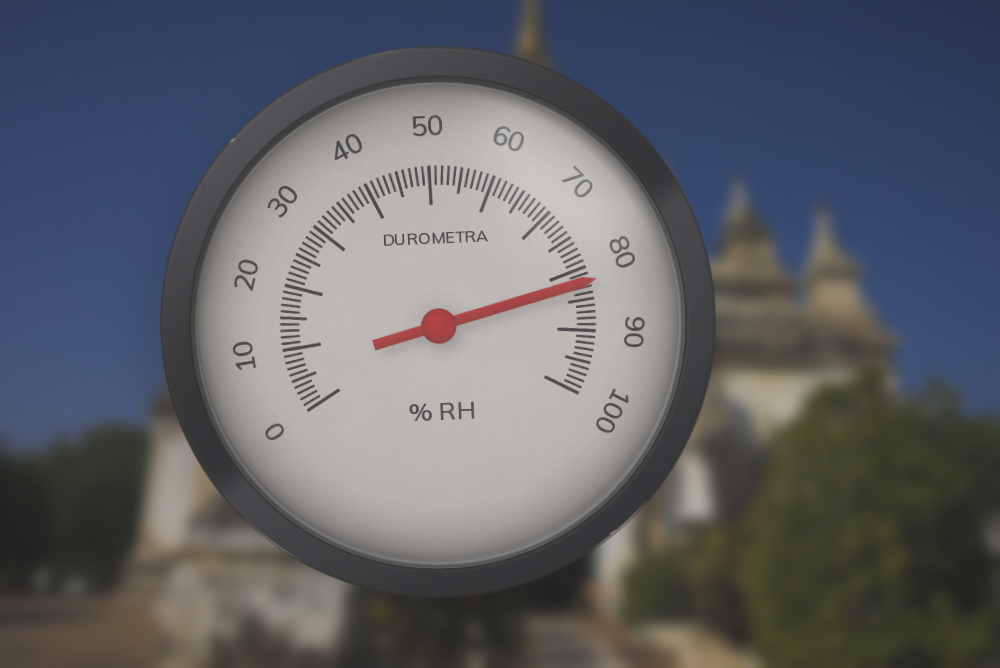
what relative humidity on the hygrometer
82 %
